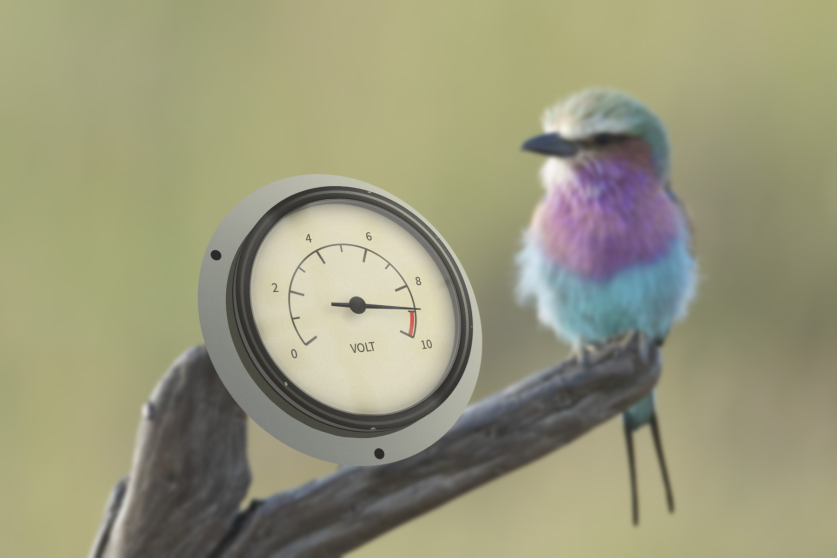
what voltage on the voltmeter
9 V
